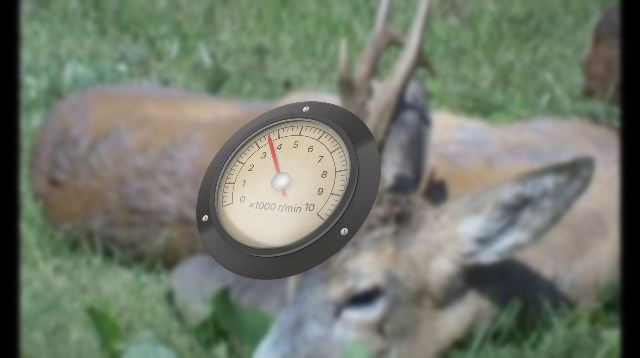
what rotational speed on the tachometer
3600 rpm
